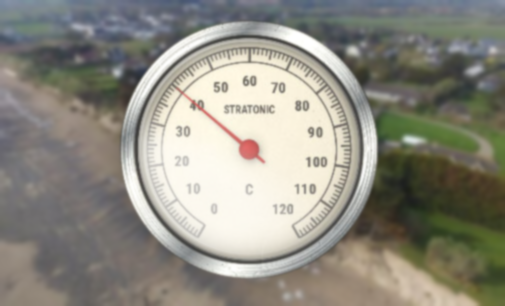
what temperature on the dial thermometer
40 °C
